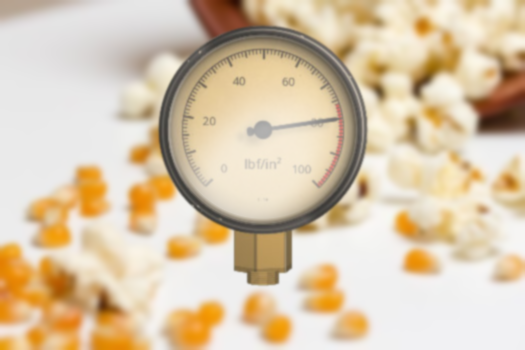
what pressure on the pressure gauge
80 psi
